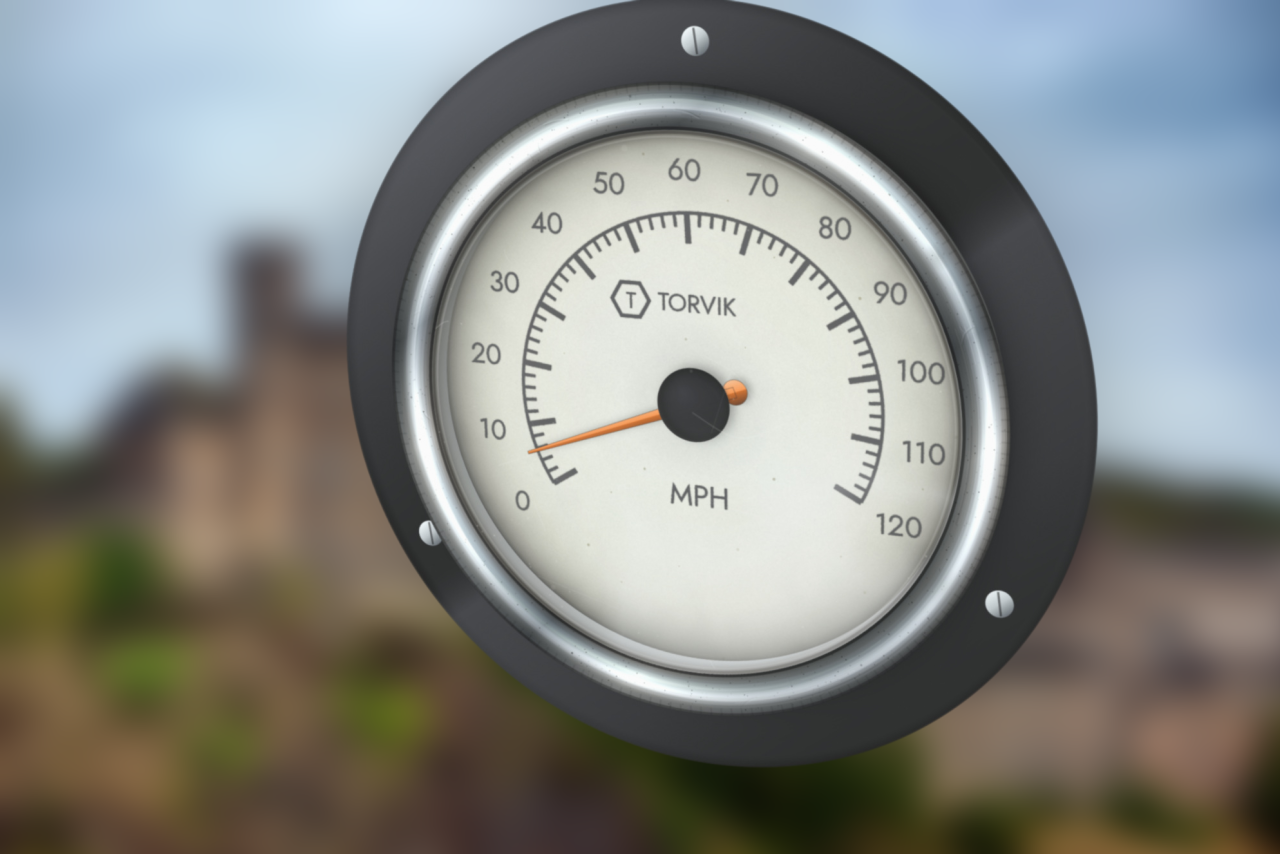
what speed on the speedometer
6 mph
